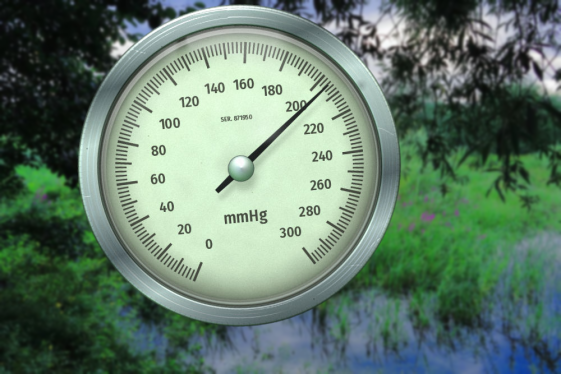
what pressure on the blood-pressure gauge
204 mmHg
